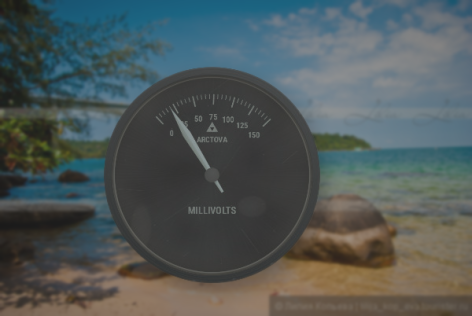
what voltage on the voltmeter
20 mV
